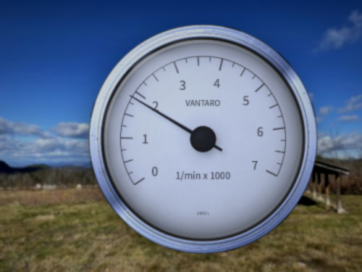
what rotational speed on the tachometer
1875 rpm
